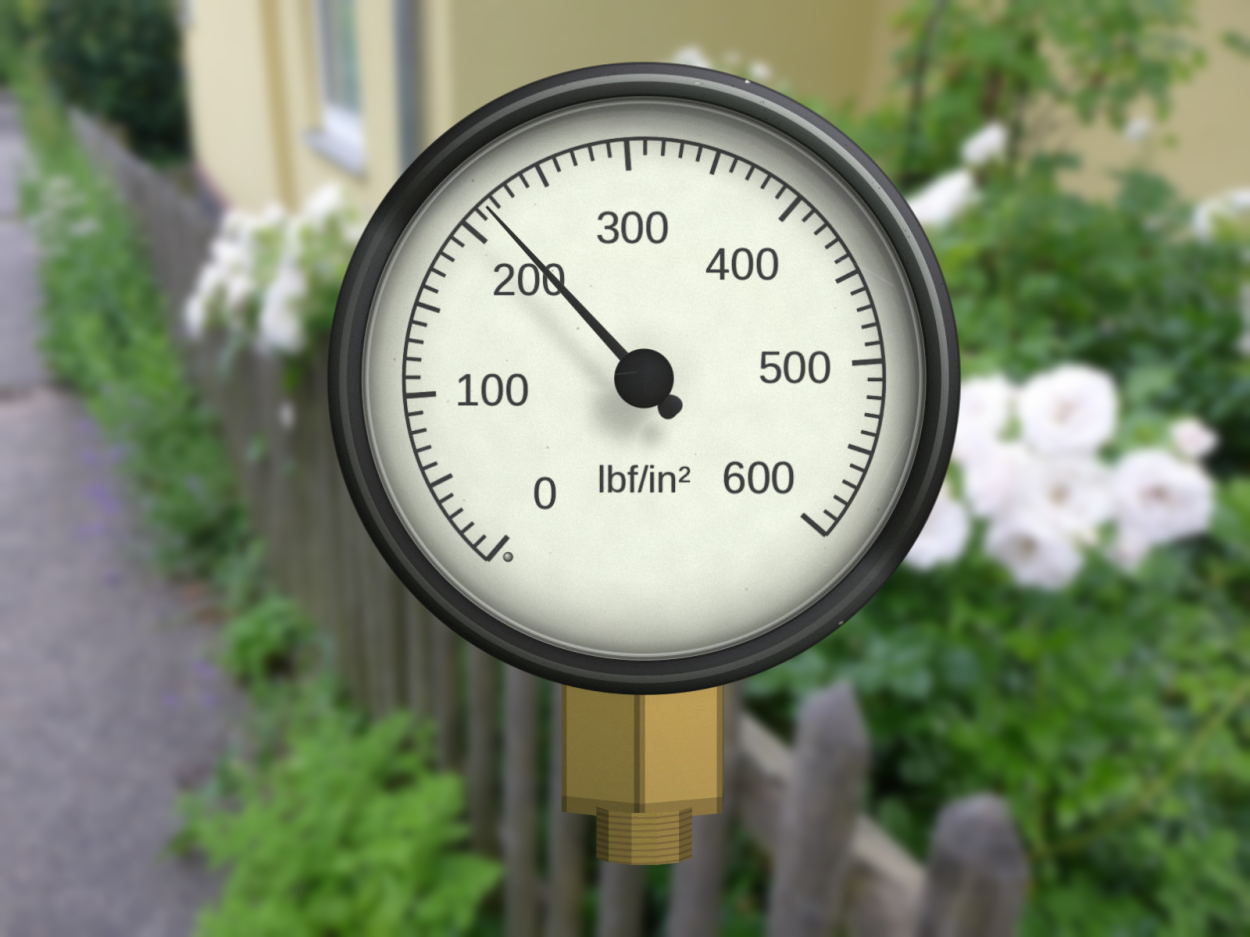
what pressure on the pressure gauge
215 psi
